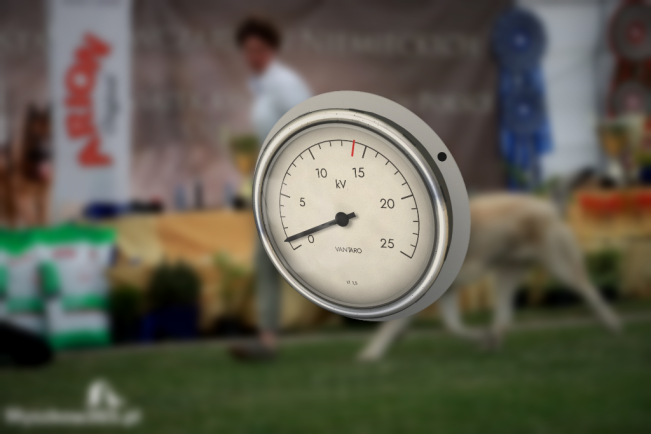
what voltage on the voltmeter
1 kV
